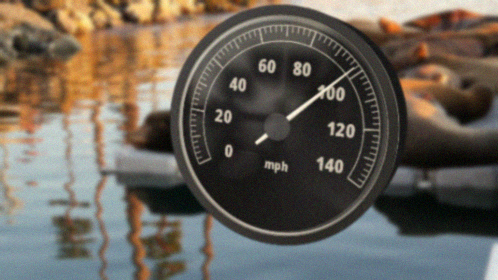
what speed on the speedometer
98 mph
